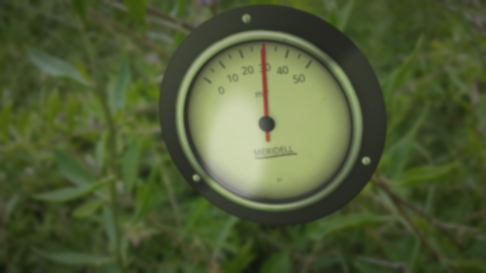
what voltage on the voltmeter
30 mV
